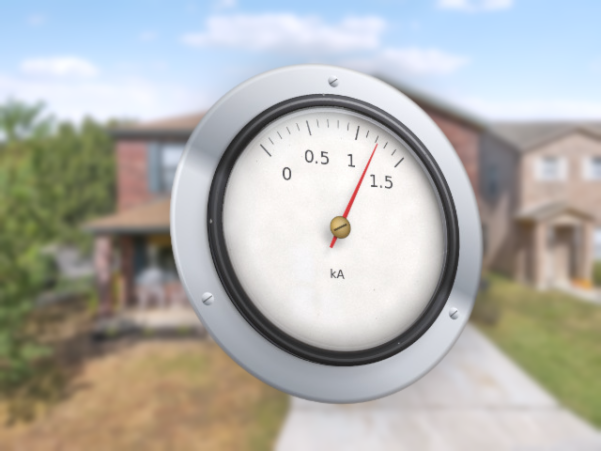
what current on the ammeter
1.2 kA
